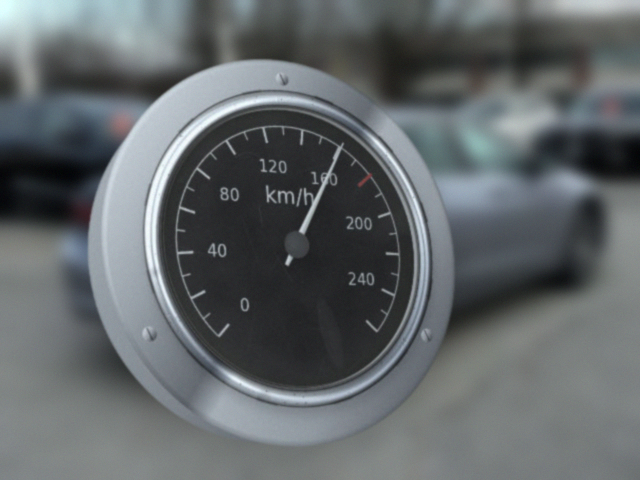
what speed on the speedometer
160 km/h
